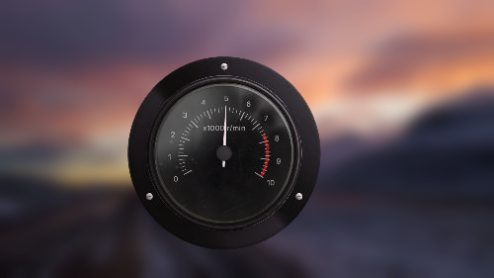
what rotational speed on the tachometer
5000 rpm
